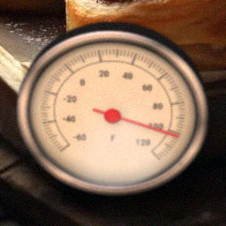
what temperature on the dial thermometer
100 °F
